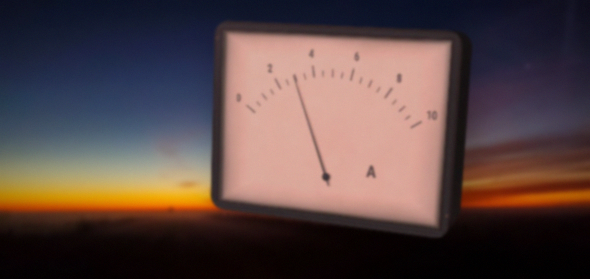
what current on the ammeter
3 A
